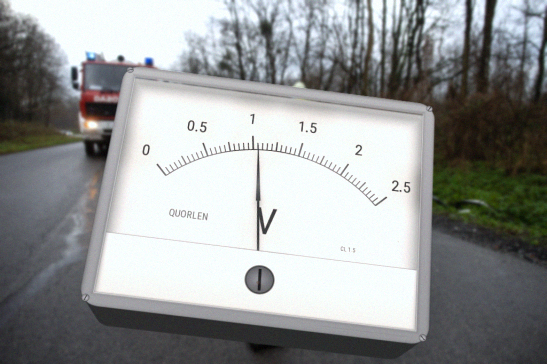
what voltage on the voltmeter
1.05 V
